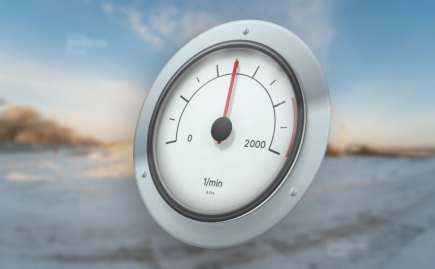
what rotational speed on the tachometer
1000 rpm
